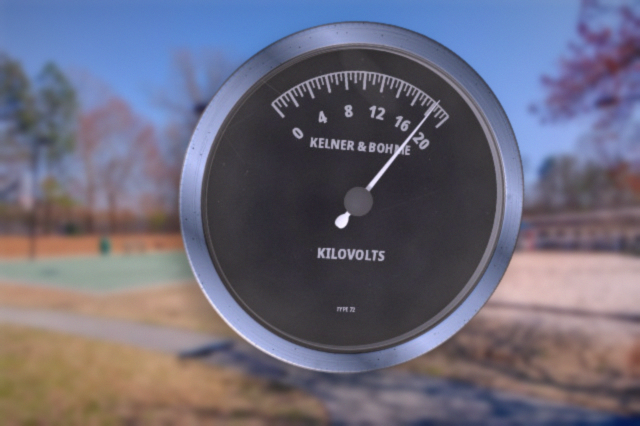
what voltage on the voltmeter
18 kV
